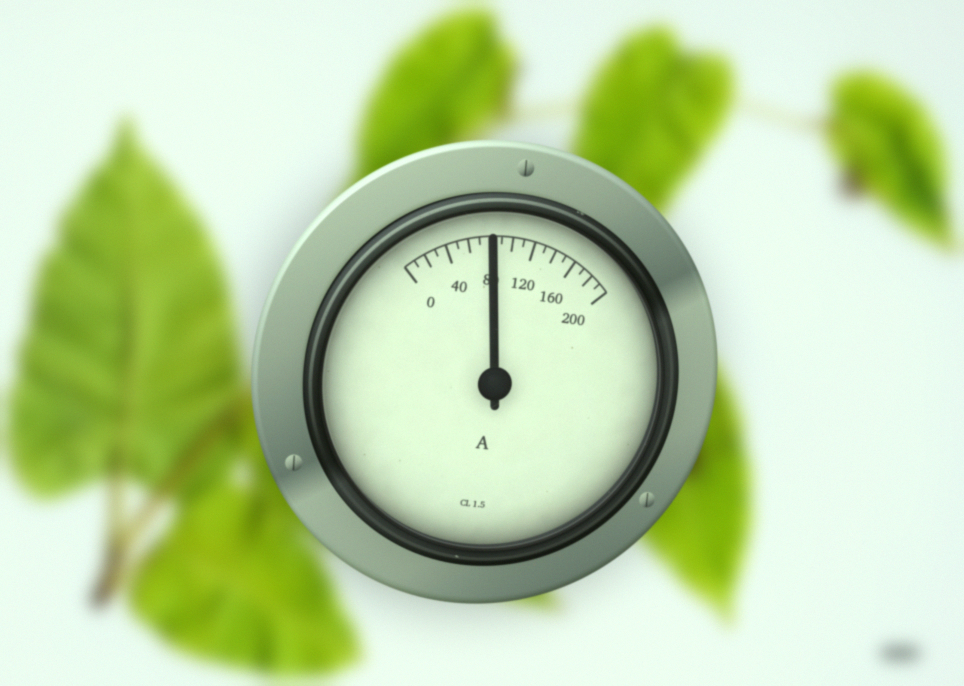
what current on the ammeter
80 A
